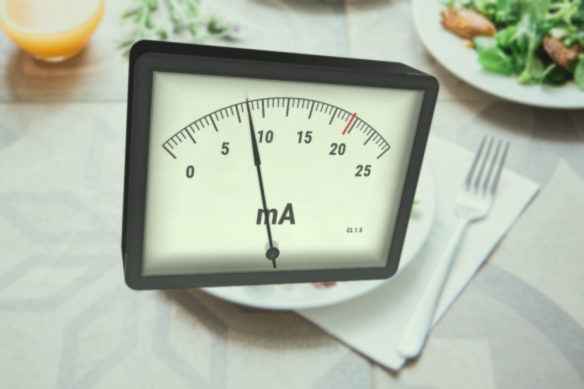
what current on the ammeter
8.5 mA
